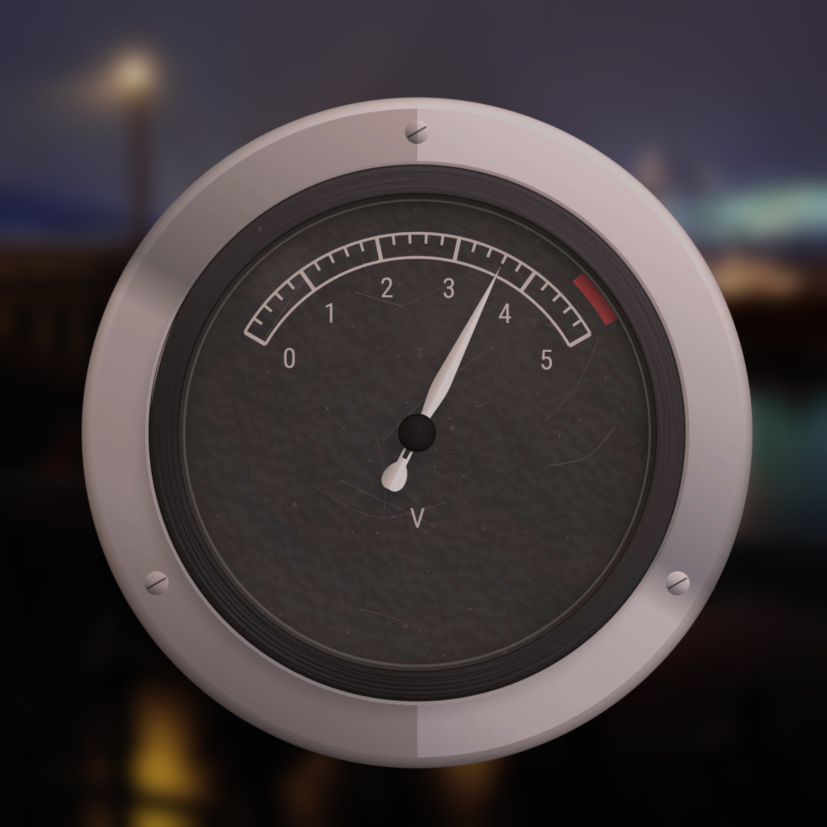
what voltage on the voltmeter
3.6 V
